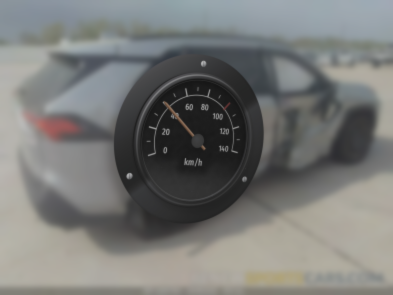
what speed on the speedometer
40 km/h
